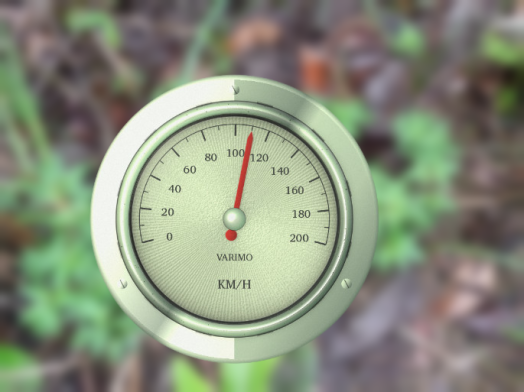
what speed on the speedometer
110 km/h
